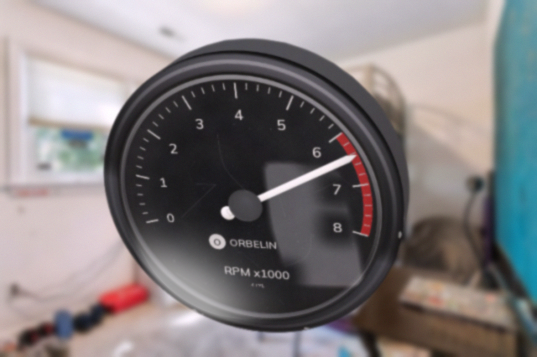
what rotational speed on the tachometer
6400 rpm
